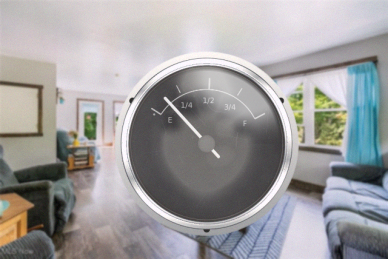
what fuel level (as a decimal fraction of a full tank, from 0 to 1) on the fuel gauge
0.125
